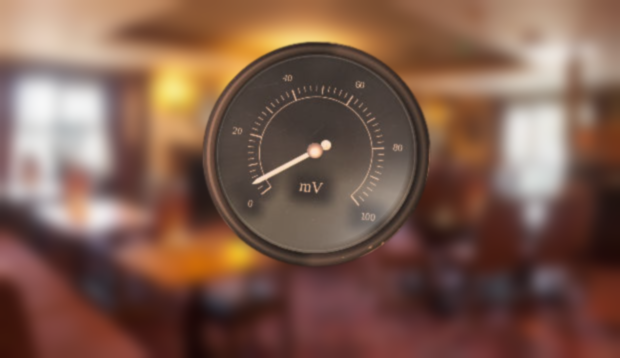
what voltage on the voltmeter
4 mV
